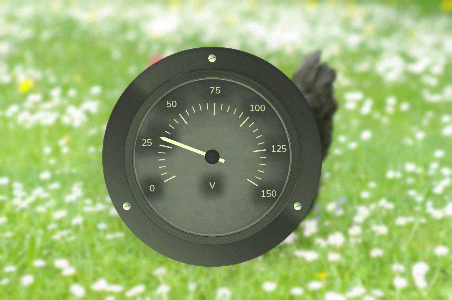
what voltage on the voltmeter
30 V
